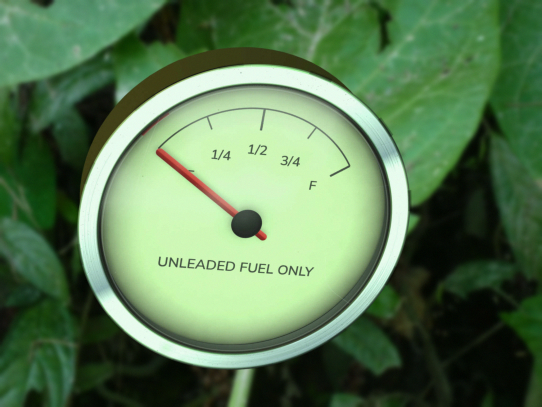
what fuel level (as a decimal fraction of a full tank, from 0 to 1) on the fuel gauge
0
